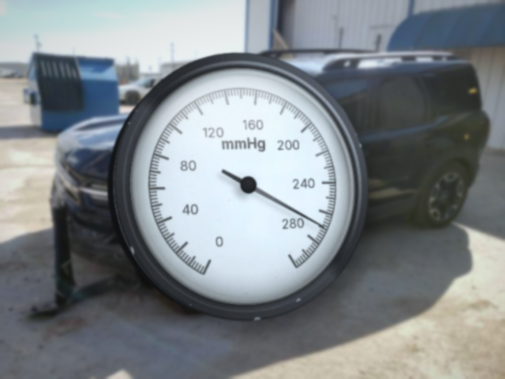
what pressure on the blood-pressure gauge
270 mmHg
